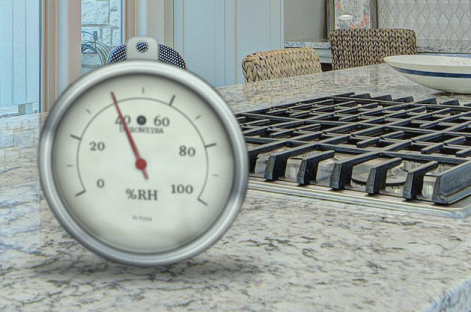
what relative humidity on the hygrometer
40 %
